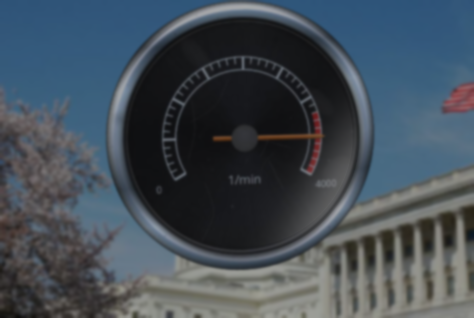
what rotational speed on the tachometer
3500 rpm
